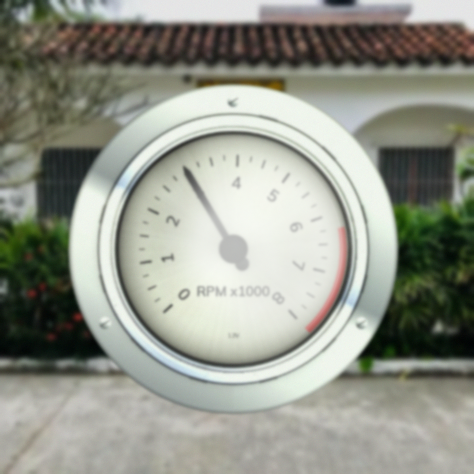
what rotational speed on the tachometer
3000 rpm
